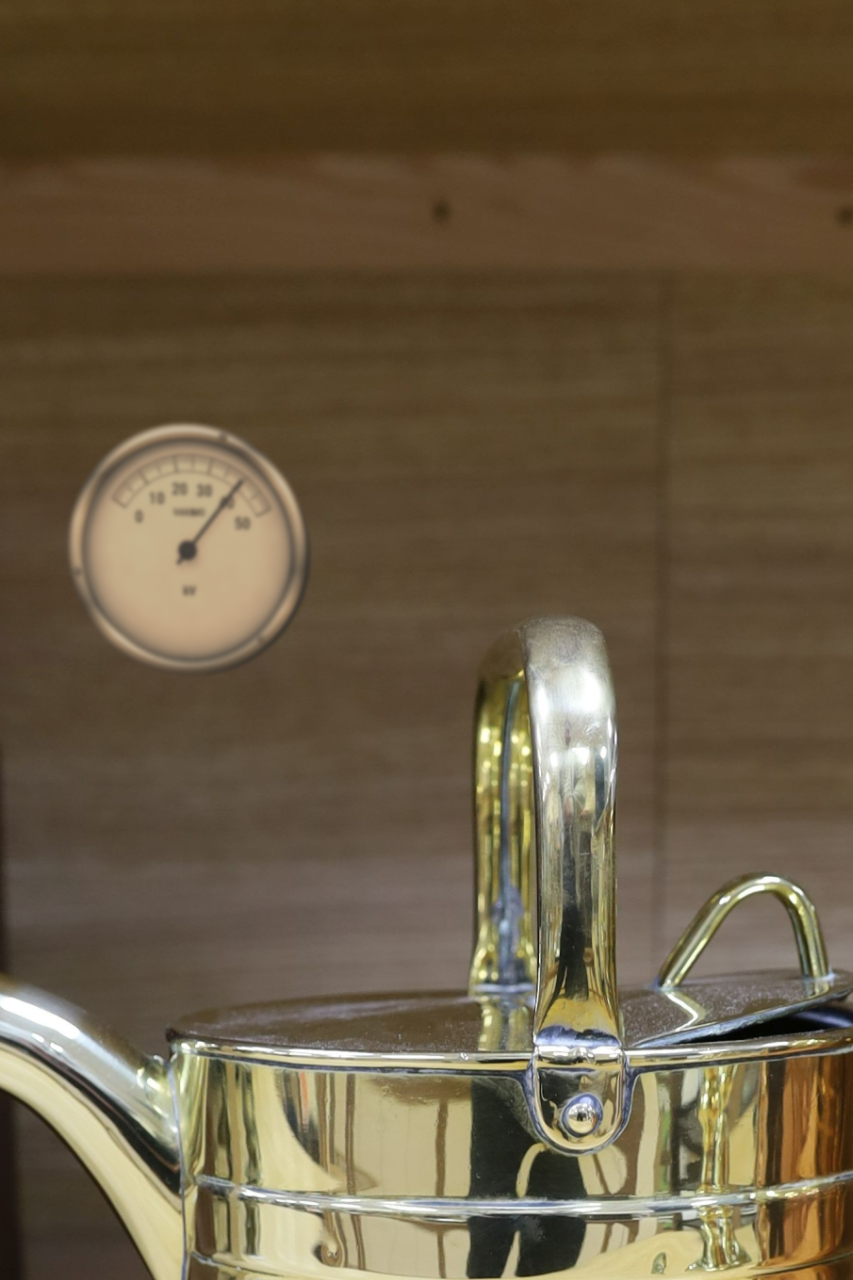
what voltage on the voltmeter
40 kV
